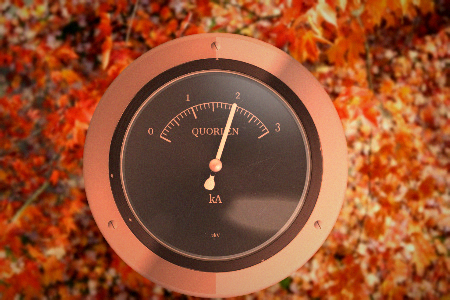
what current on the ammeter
2 kA
